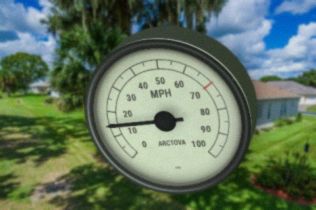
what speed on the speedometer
15 mph
